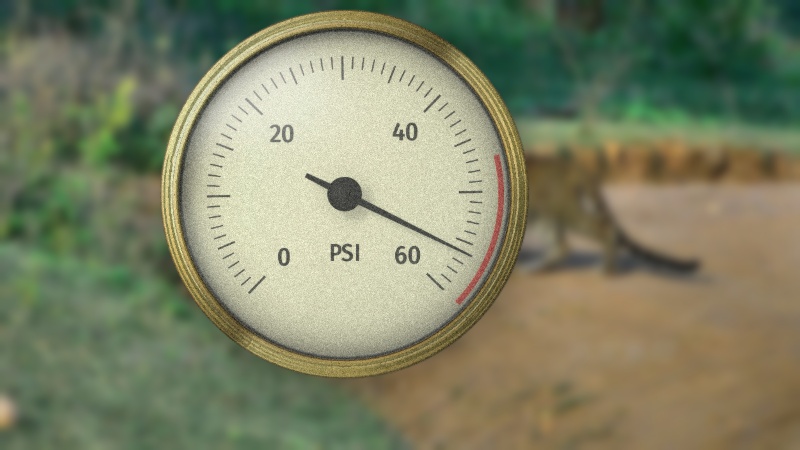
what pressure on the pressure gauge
56 psi
